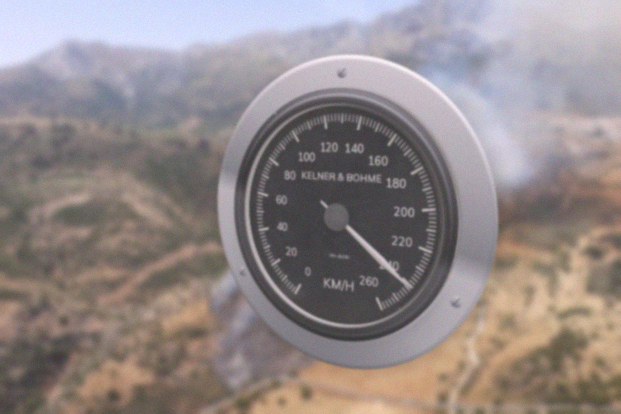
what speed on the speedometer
240 km/h
